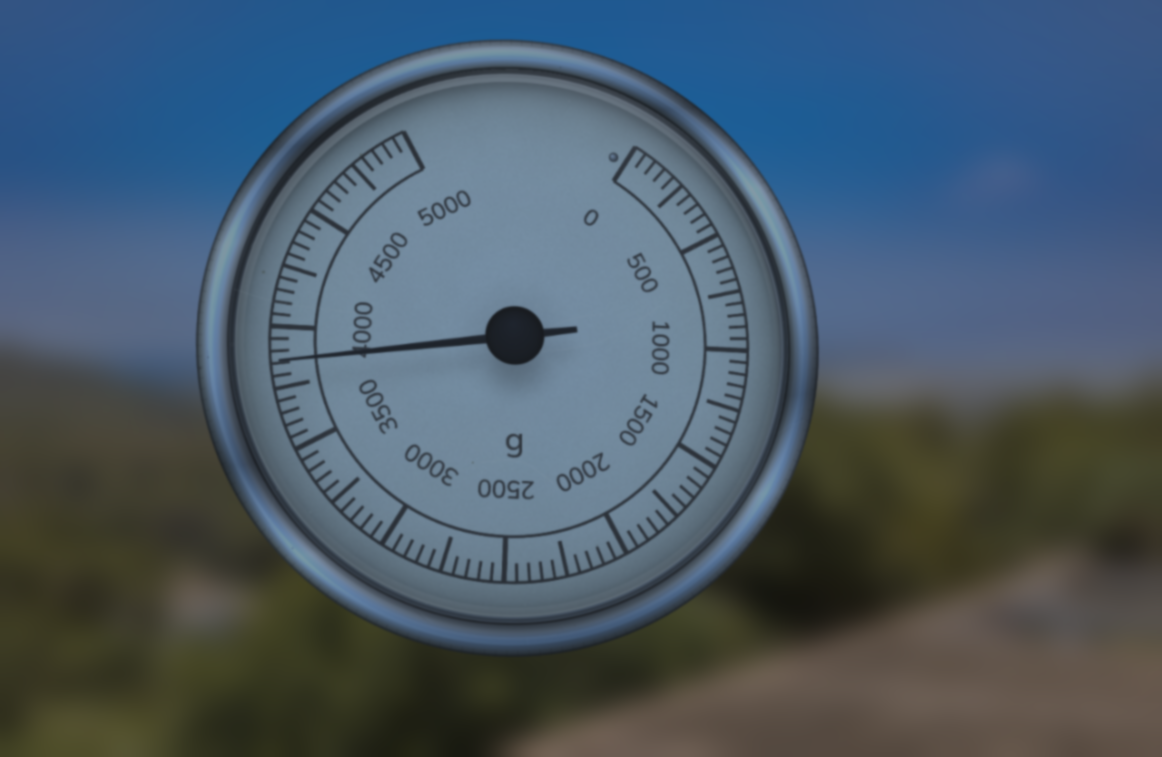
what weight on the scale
3850 g
